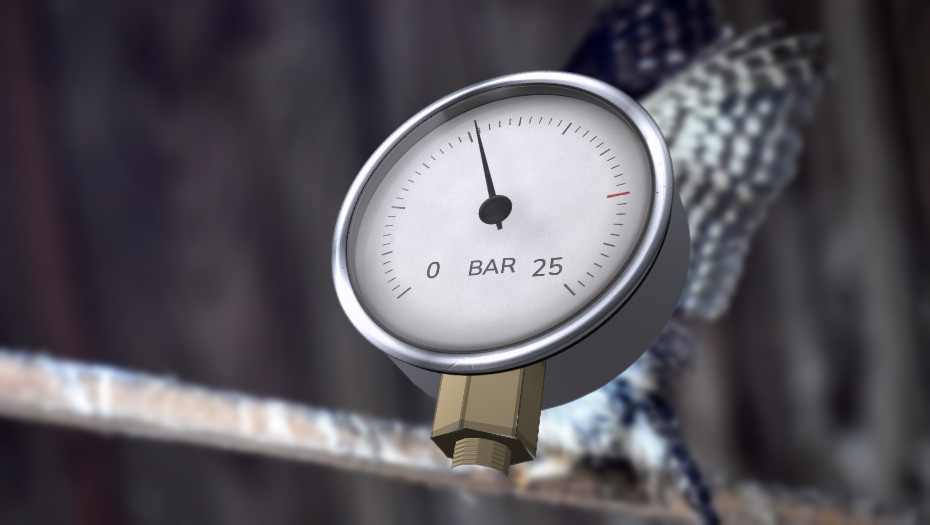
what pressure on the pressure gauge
10.5 bar
